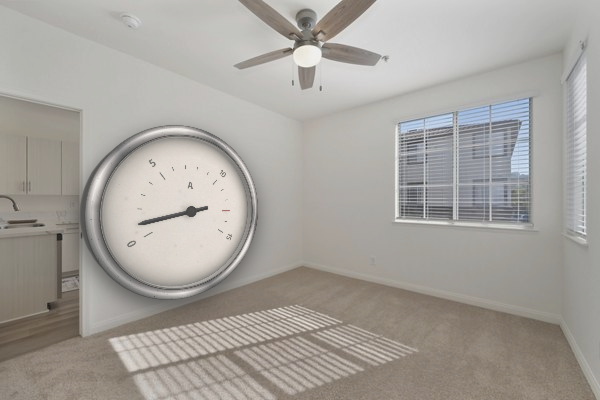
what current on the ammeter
1 A
